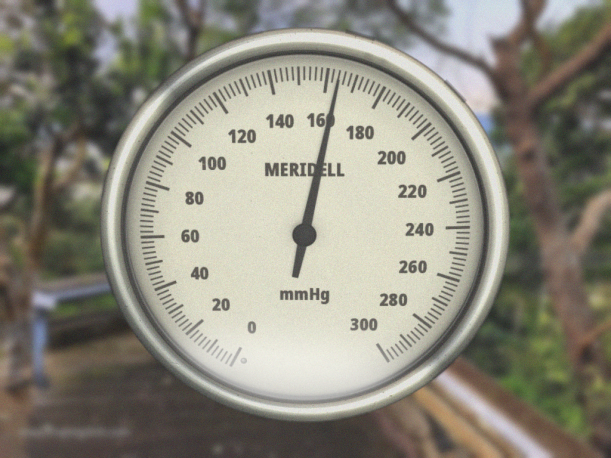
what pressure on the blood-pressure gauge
164 mmHg
